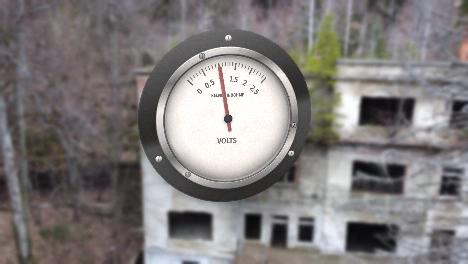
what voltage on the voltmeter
1 V
